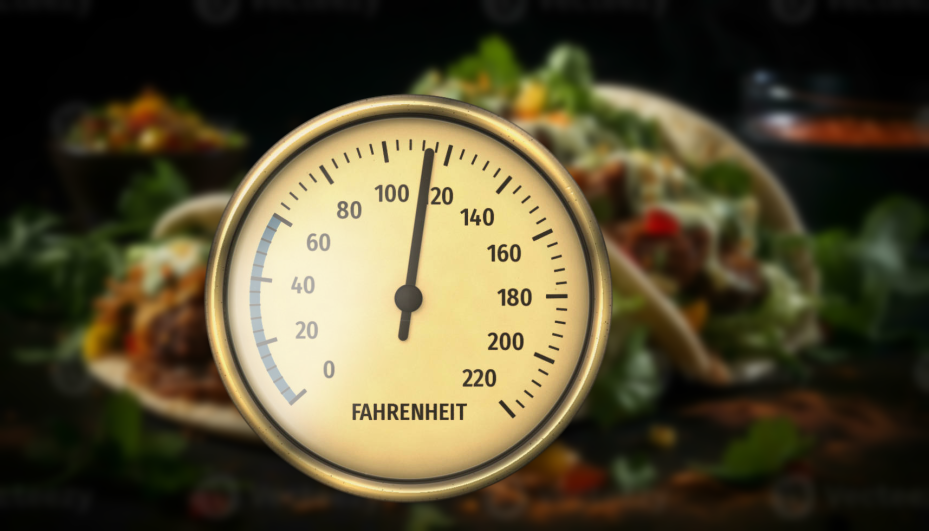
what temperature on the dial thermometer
114 °F
